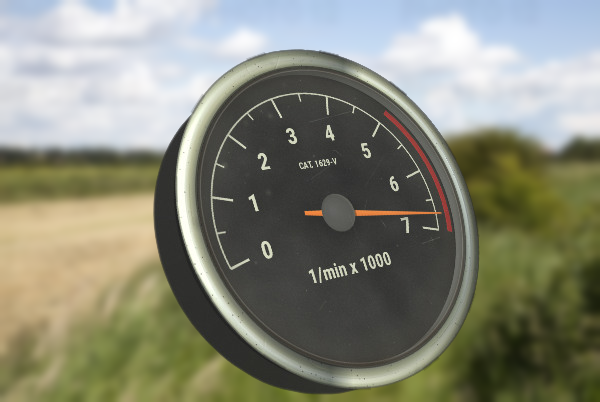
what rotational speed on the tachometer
6750 rpm
